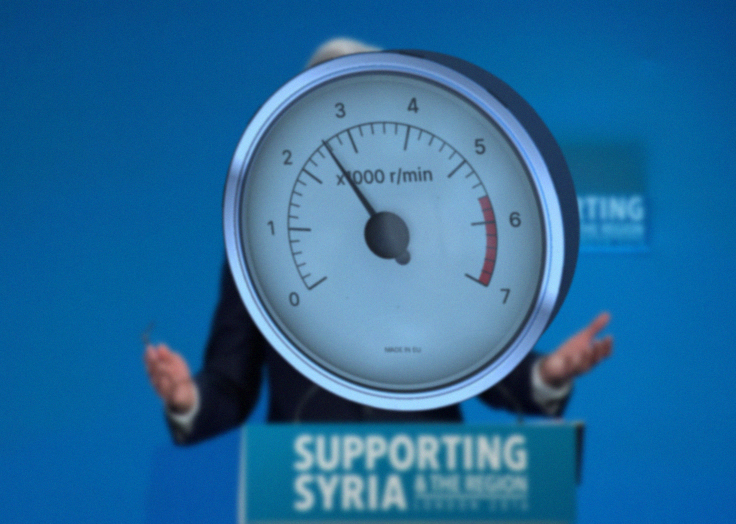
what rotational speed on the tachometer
2600 rpm
